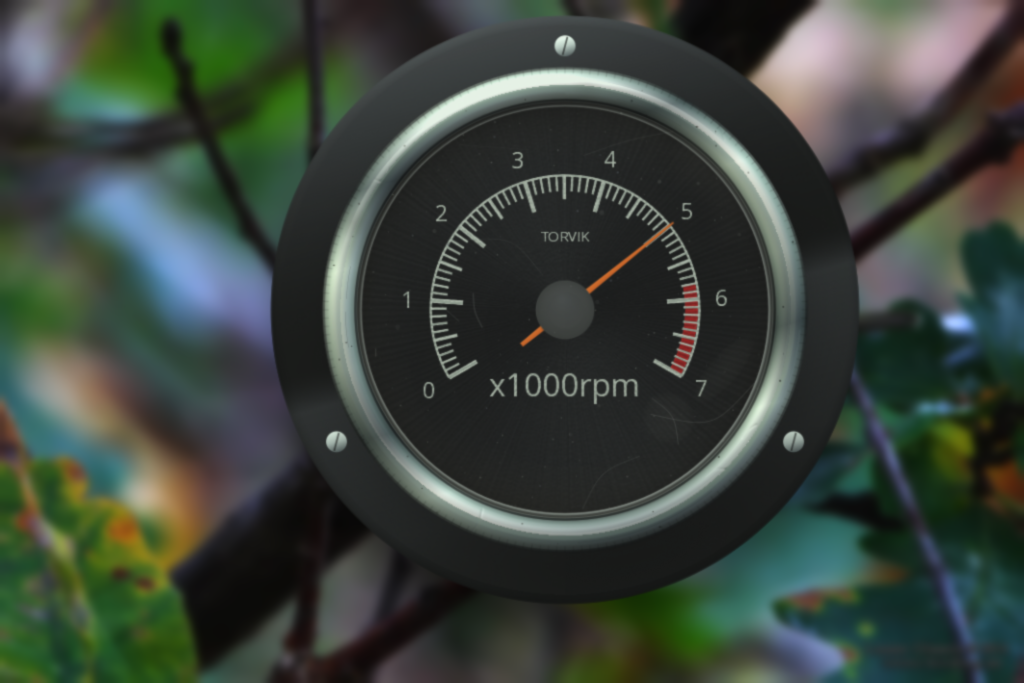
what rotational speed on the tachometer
5000 rpm
